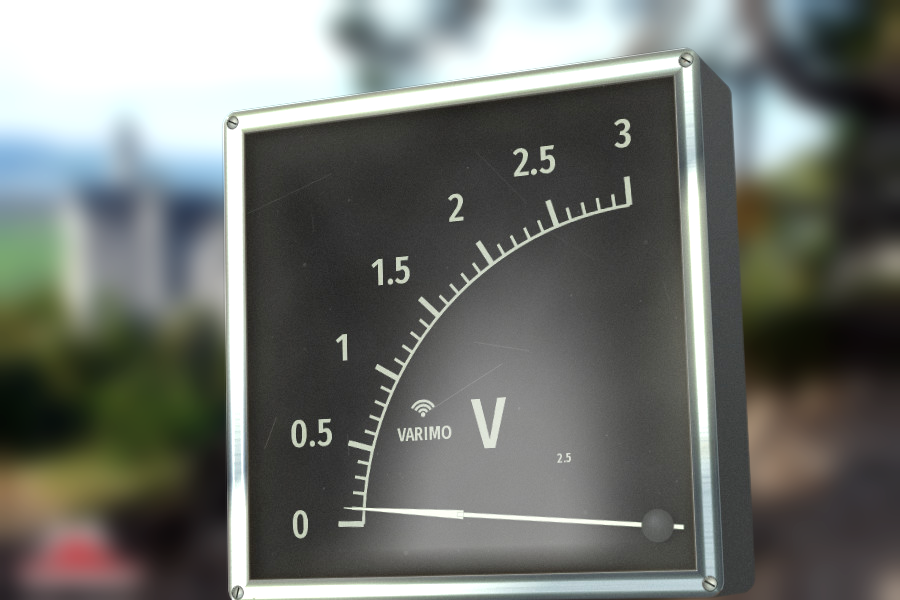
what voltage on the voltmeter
0.1 V
